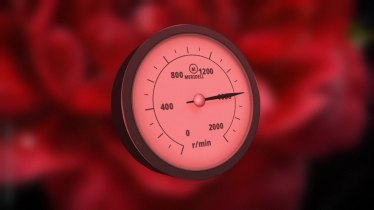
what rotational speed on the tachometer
1600 rpm
